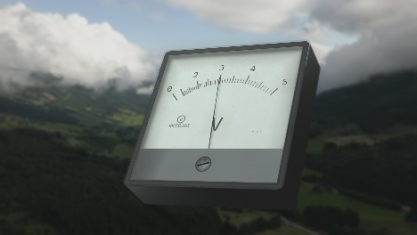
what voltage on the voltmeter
3 V
